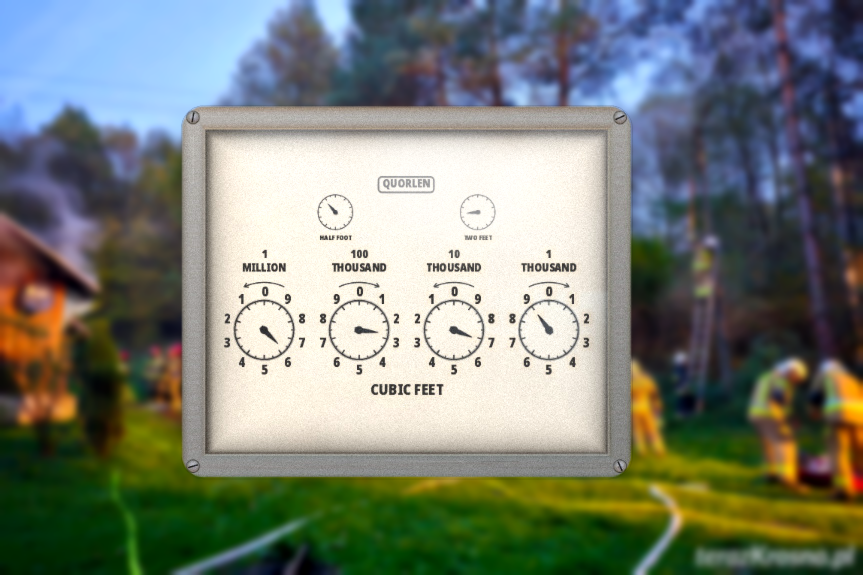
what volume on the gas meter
626900 ft³
